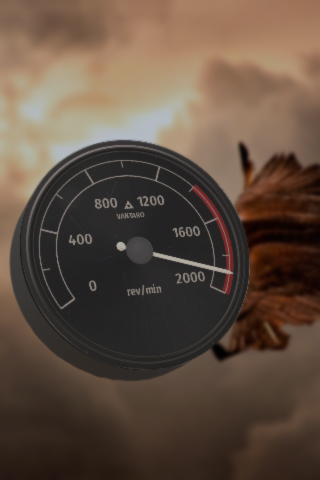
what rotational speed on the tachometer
1900 rpm
